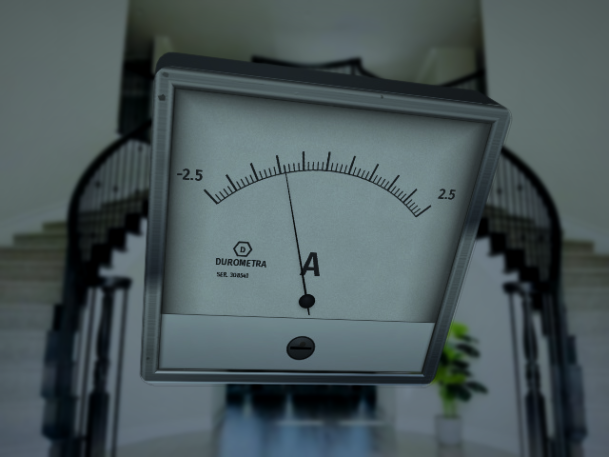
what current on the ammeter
-0.9 A
